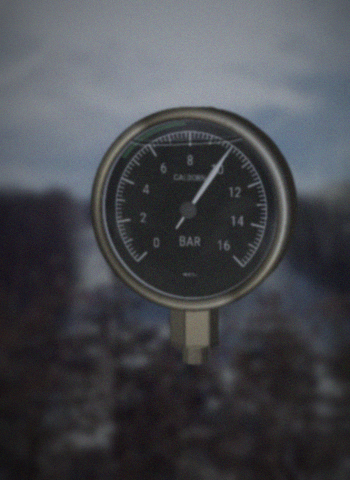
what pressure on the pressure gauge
10 bar
